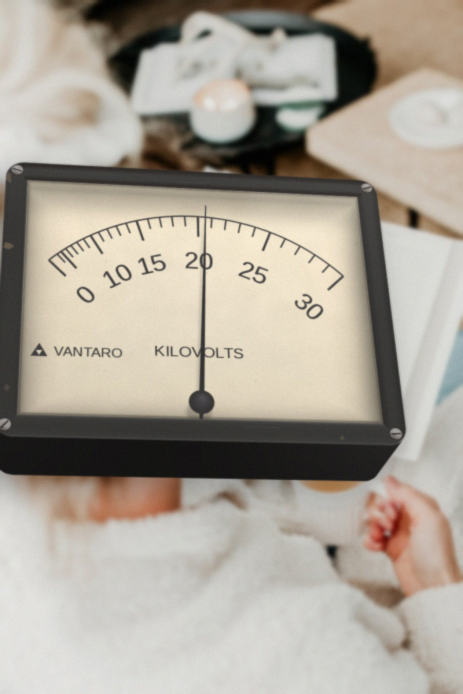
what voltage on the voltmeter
20.5 kV
